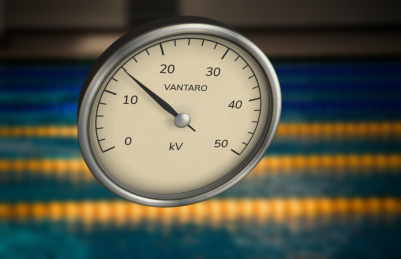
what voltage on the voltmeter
14 kV
